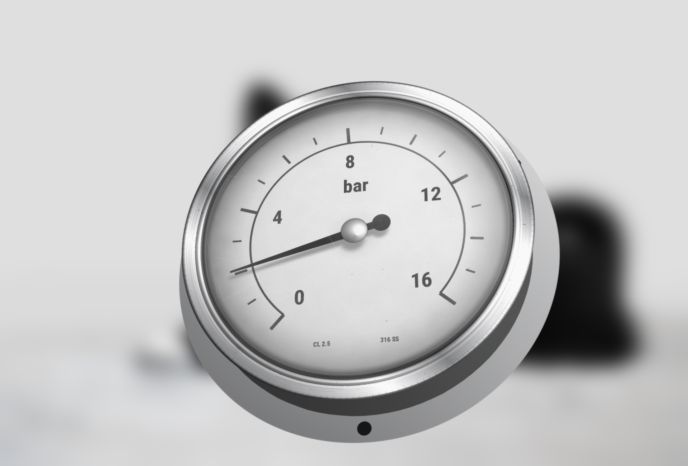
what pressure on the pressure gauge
2 bar
